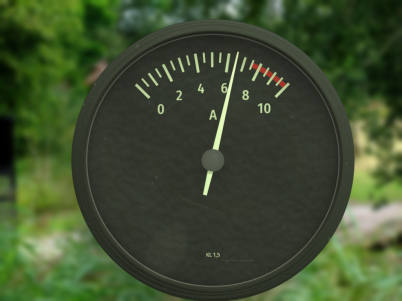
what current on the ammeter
6.5 A
